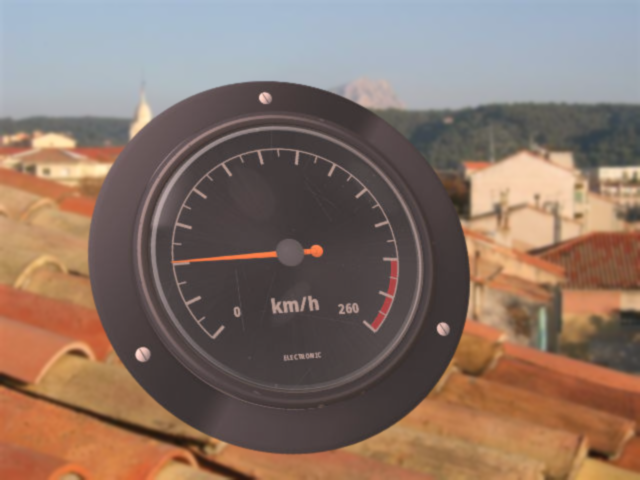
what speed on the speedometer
40 km/h
